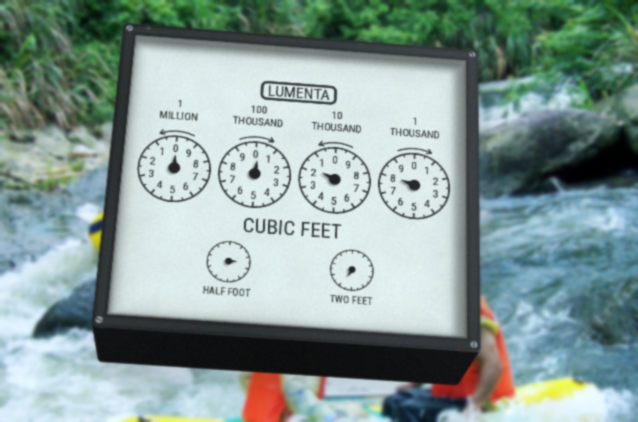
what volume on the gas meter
1800 ft³
